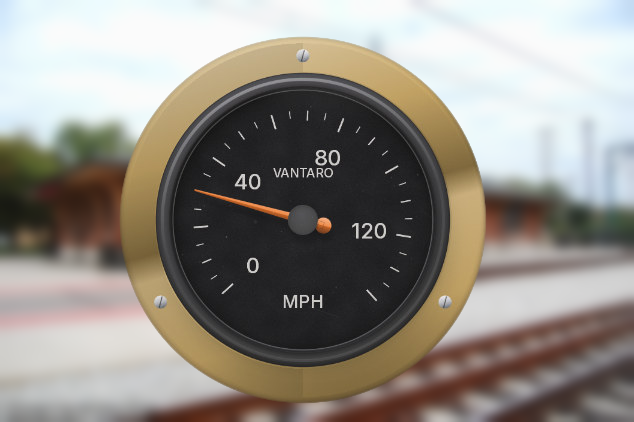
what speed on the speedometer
30 mph
